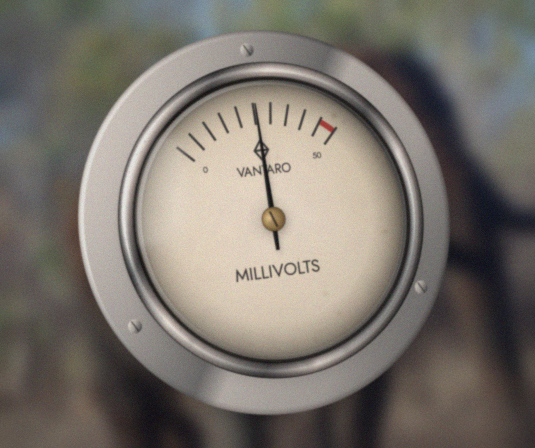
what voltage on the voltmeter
25 mV
